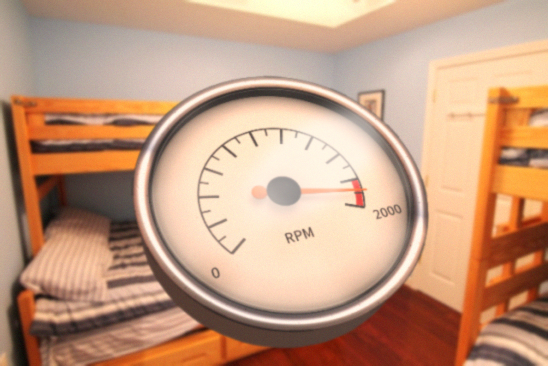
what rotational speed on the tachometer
1900 rpm
